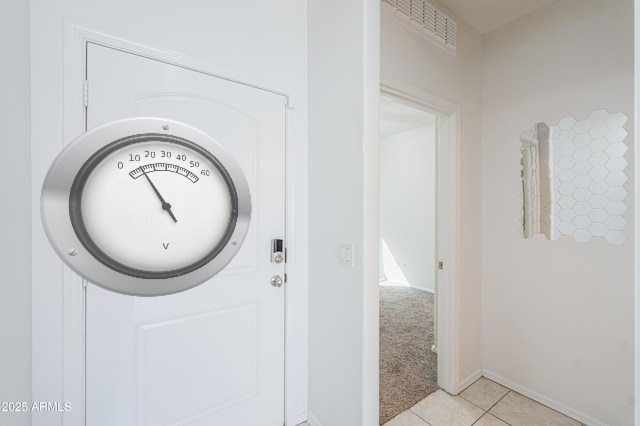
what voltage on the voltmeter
10 V
